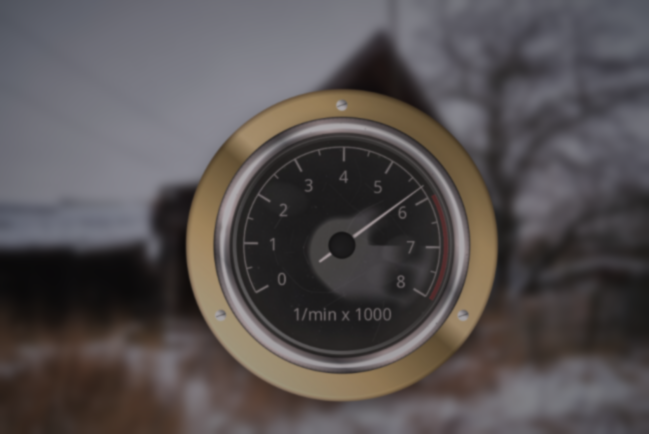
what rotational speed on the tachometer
5750 rpm
